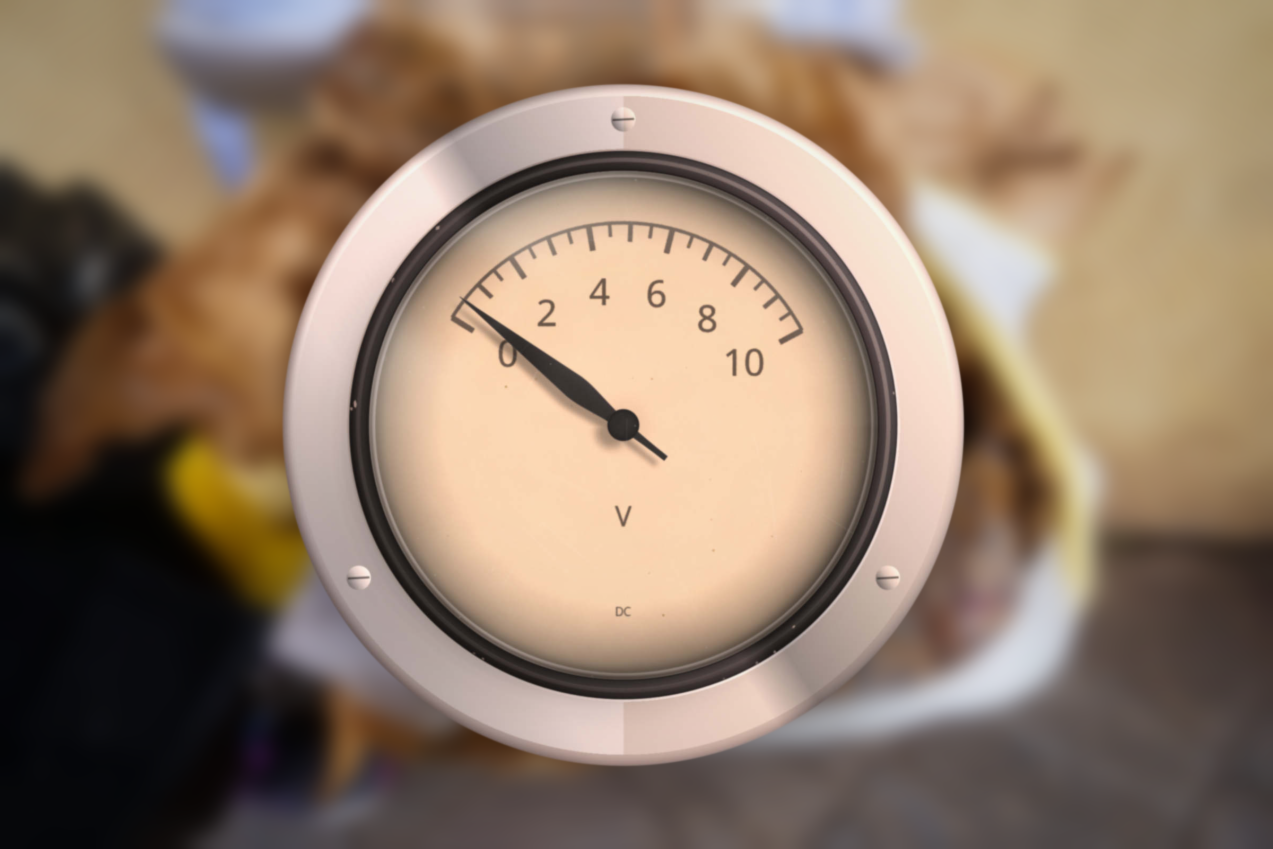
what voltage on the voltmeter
0.5 V
